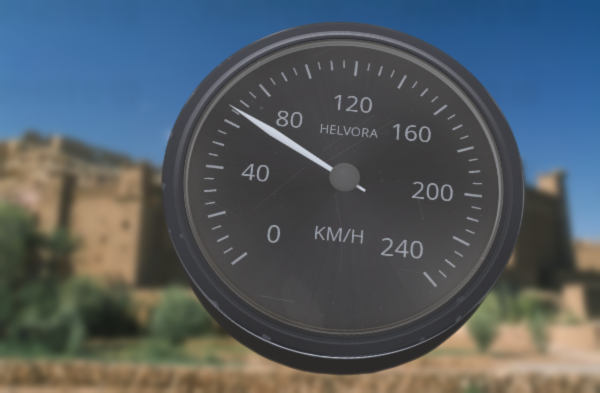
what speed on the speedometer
65 km/h
